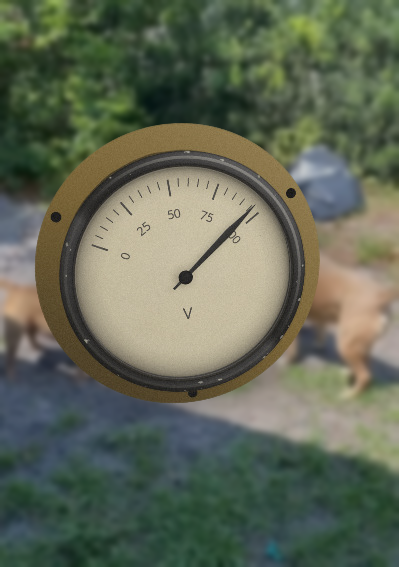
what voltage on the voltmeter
95 V
